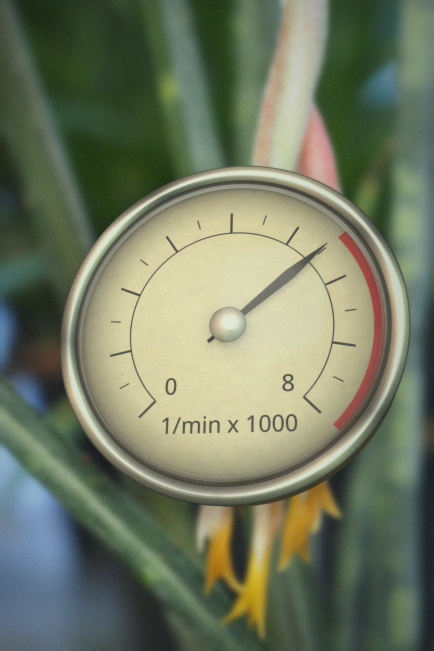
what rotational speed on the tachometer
5500 rpm
